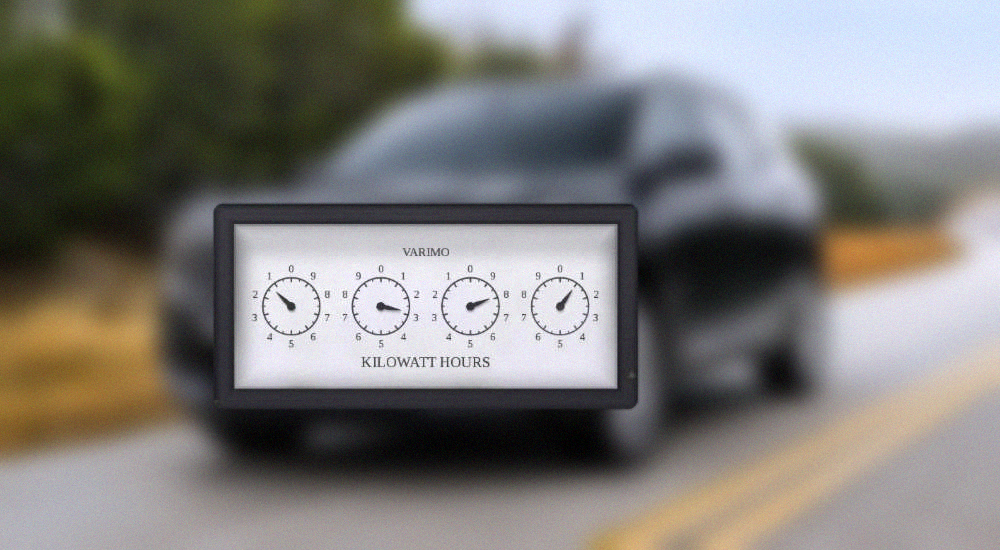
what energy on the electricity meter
1281 kWh
